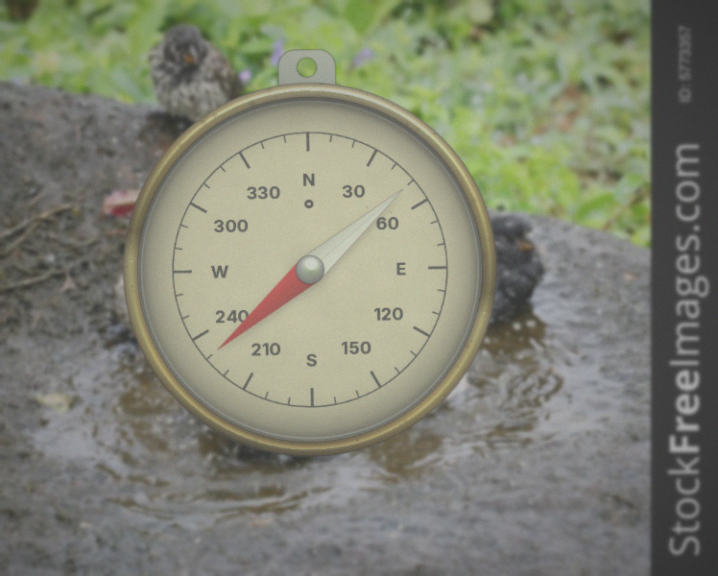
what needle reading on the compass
230 °
